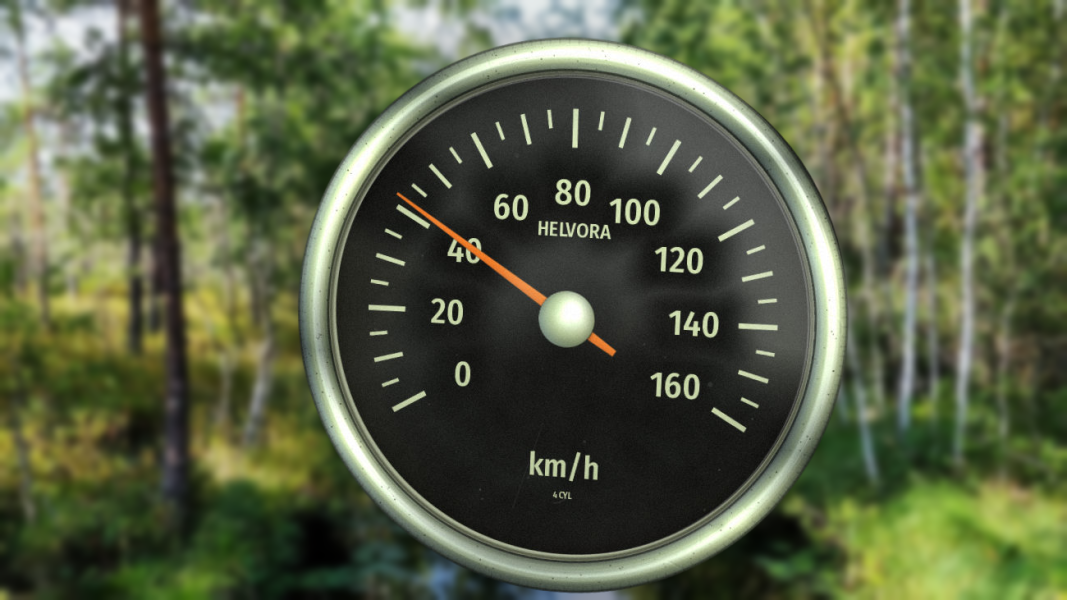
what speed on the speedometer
42.5 km/h
